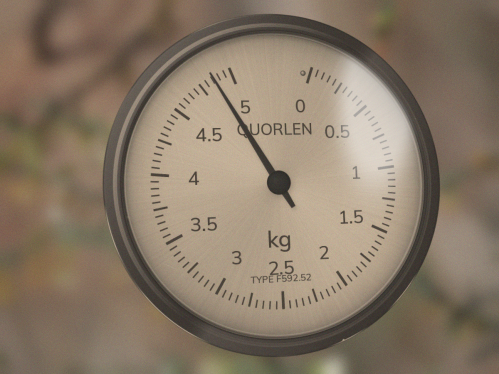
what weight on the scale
4.85 kg
